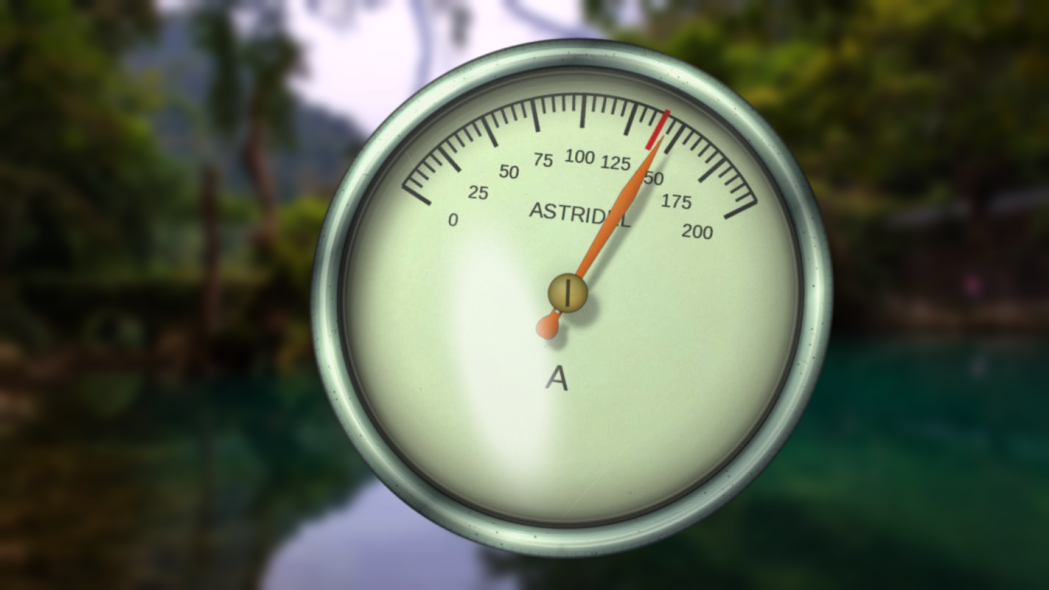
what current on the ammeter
145 A
